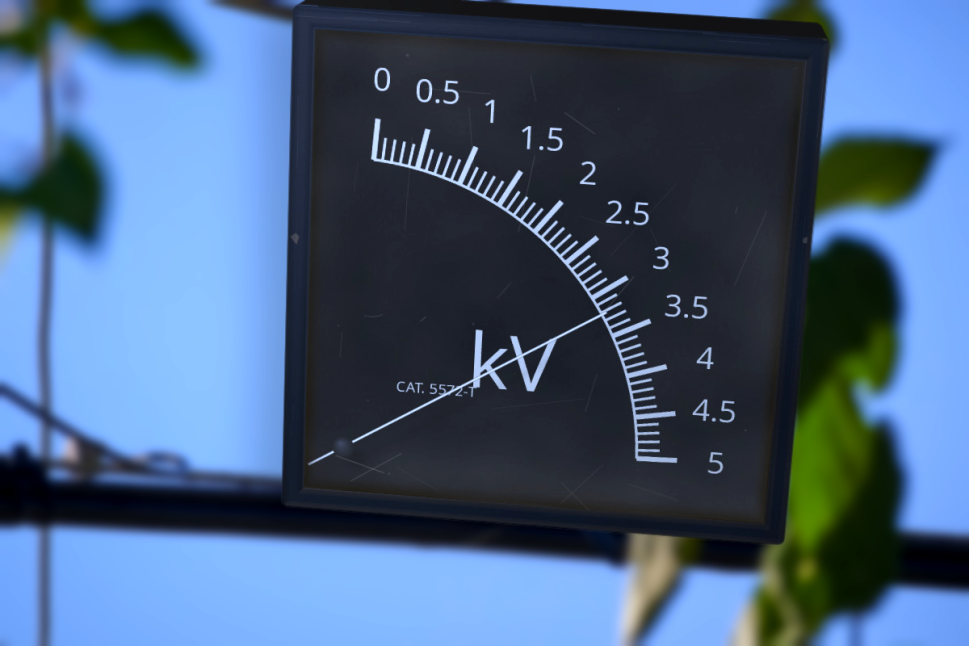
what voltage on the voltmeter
3.2 kV
